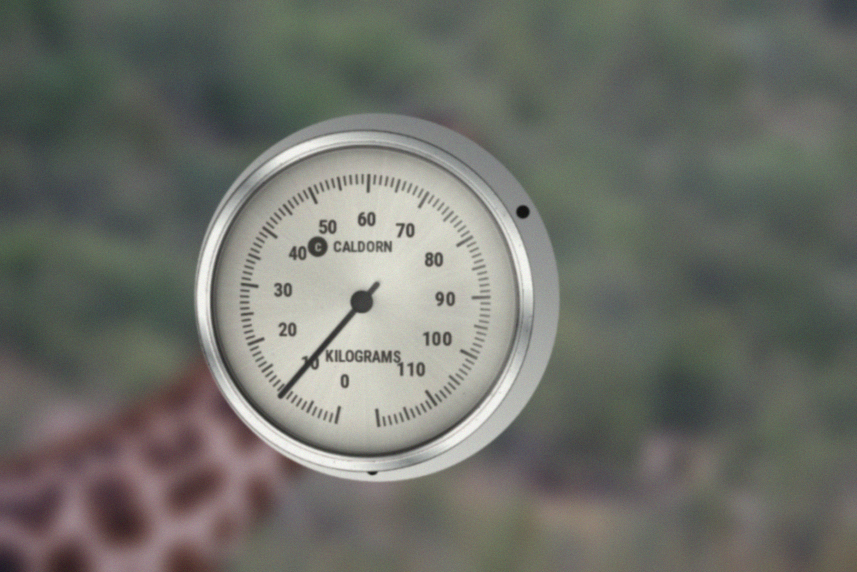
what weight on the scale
10 kg
